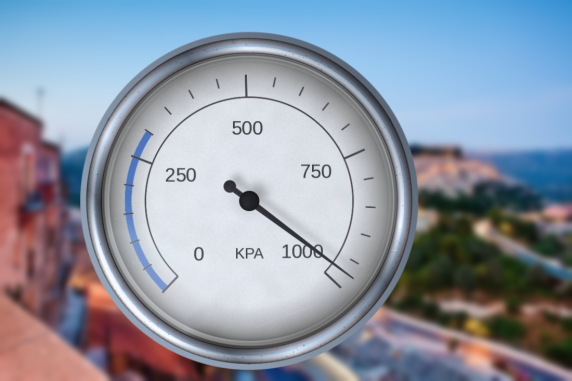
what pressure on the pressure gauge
975 kPa
